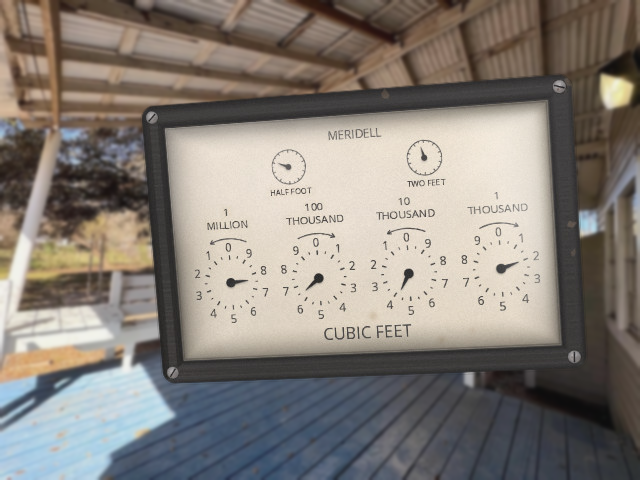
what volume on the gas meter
764200 ft³
